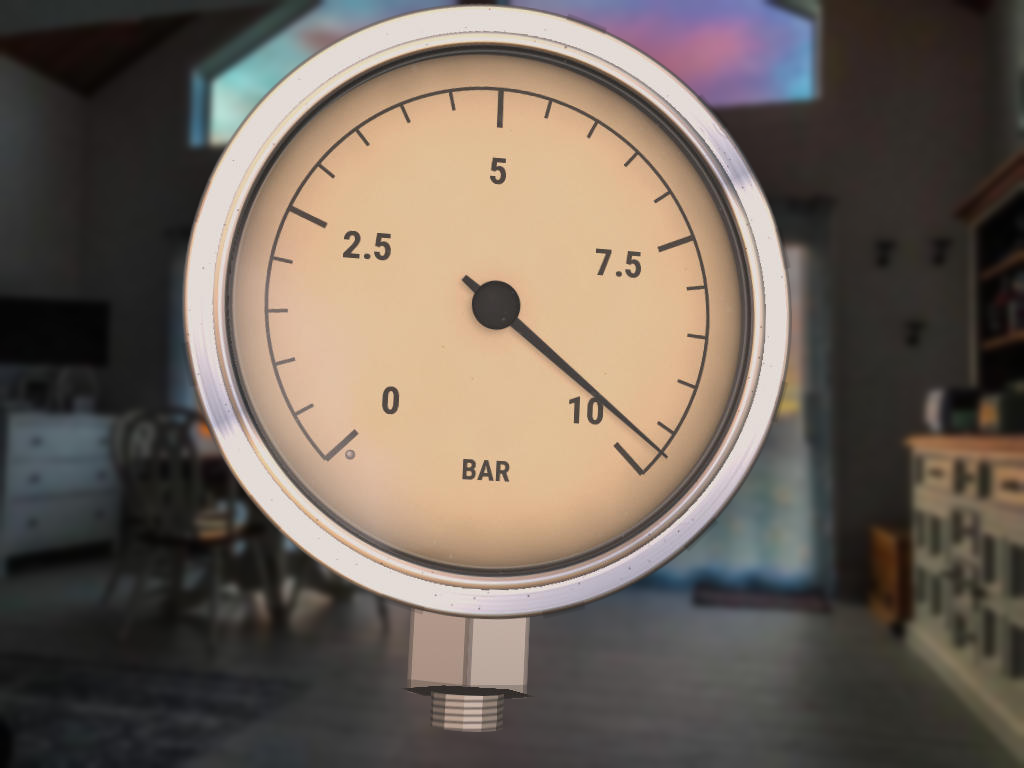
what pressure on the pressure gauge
9.75 bar
